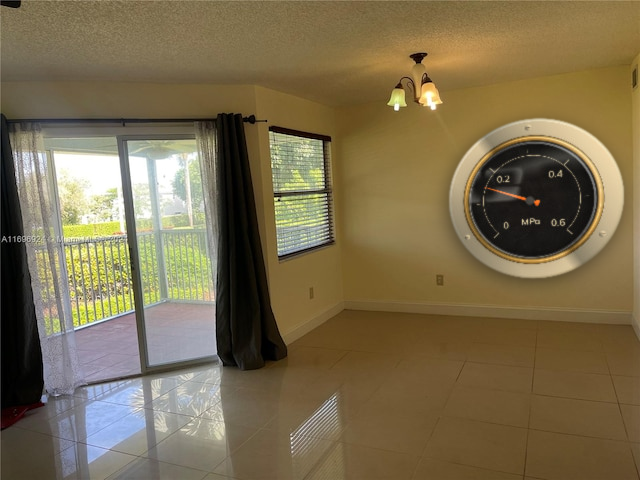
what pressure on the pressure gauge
0.15 MPa
